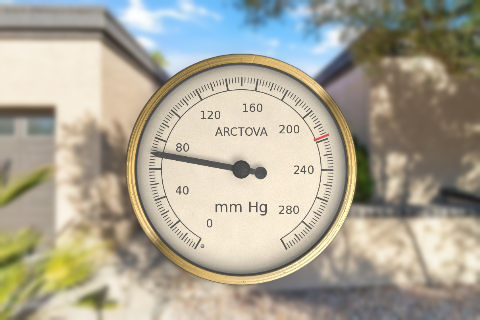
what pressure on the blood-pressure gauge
70 mmHg
